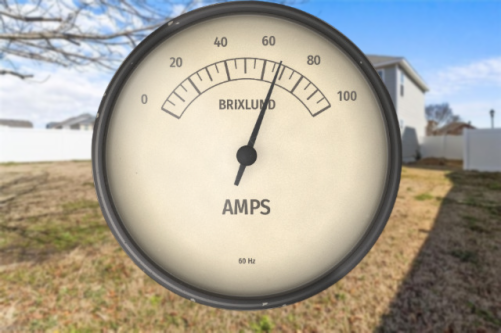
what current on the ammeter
67.5 A
